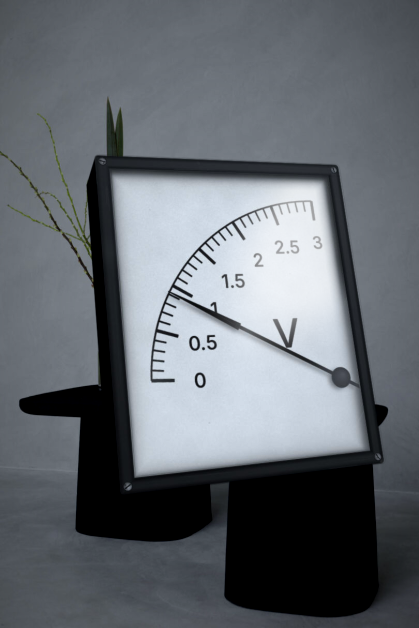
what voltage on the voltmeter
0.9 V
